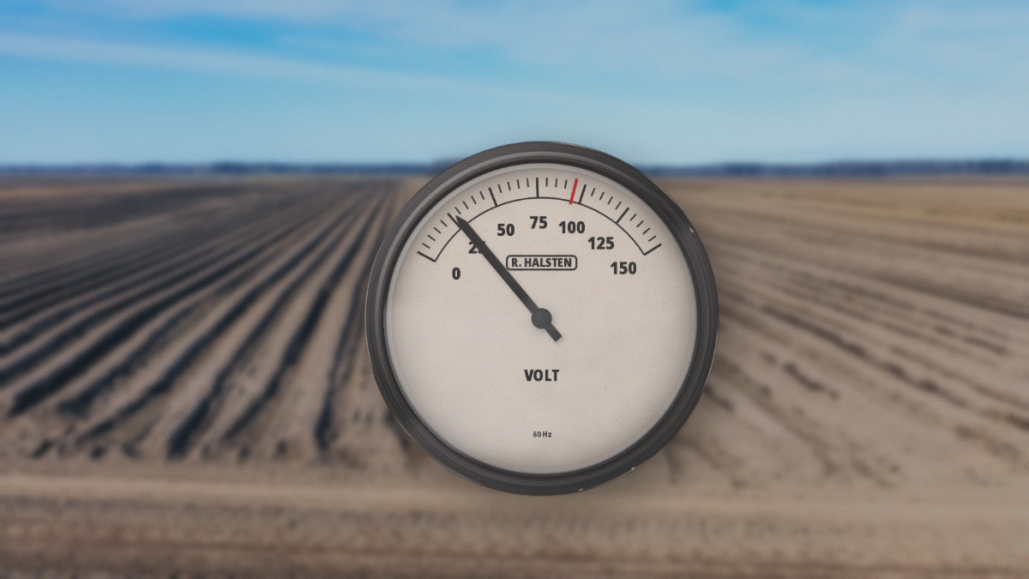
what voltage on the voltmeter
27.5 V
